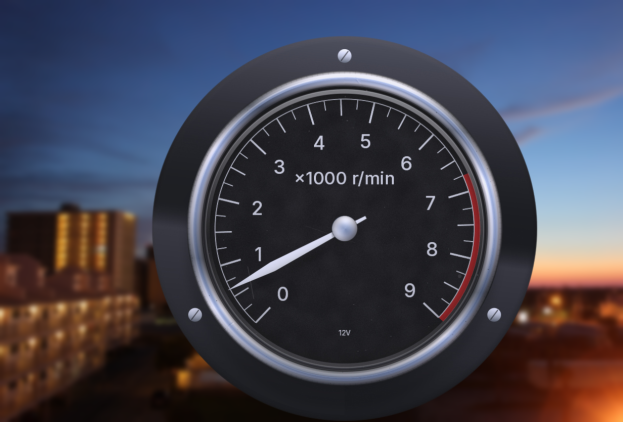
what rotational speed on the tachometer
625 rpm
